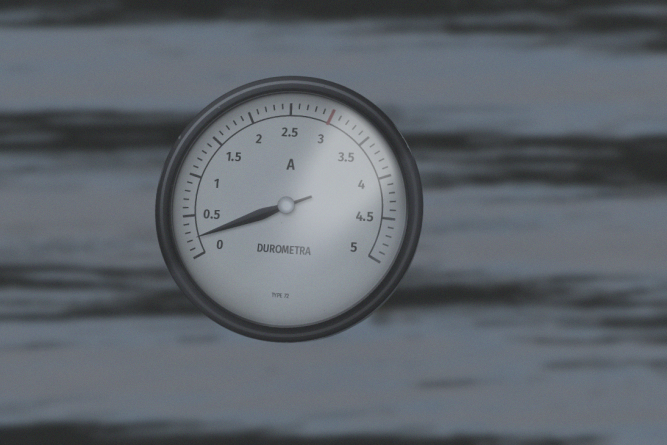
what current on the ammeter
0.2 A
